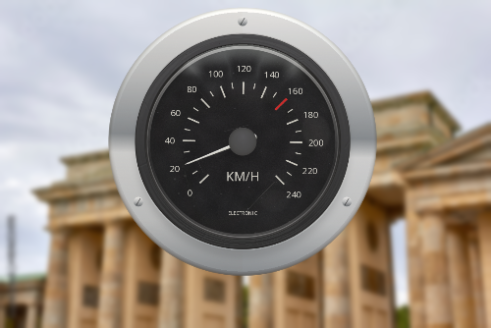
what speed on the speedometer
20 km/h
